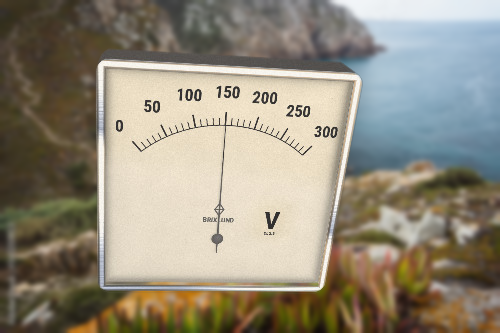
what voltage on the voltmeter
150 V
